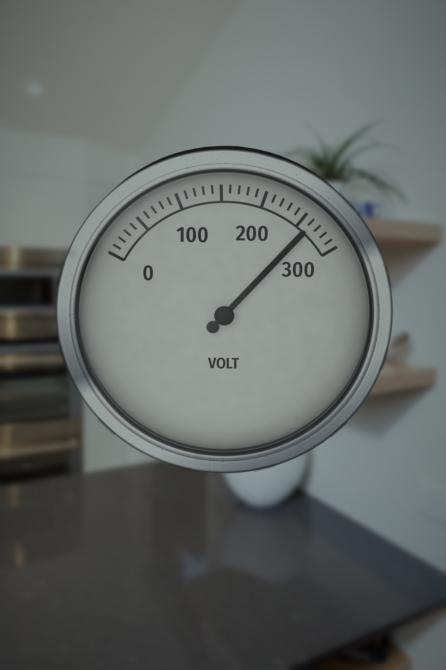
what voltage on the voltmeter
260 V
